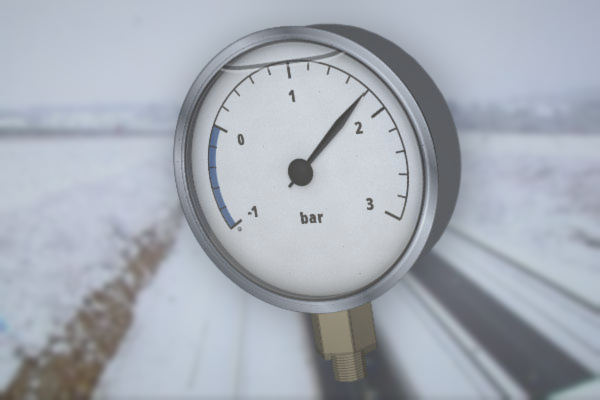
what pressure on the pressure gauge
1.8 bar
